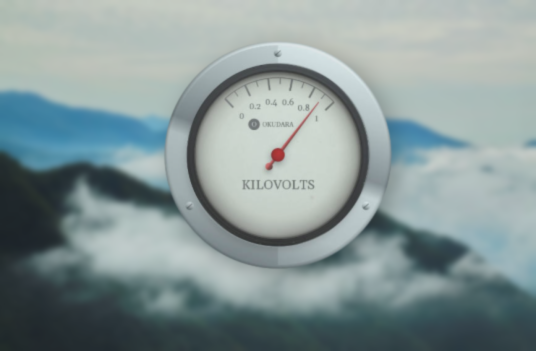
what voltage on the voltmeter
0.9 kV
